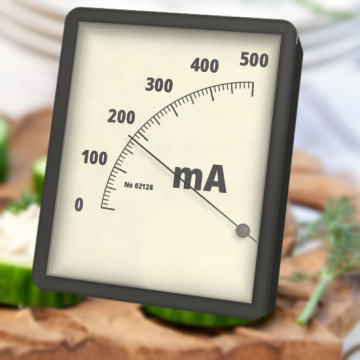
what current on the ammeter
180 mA
